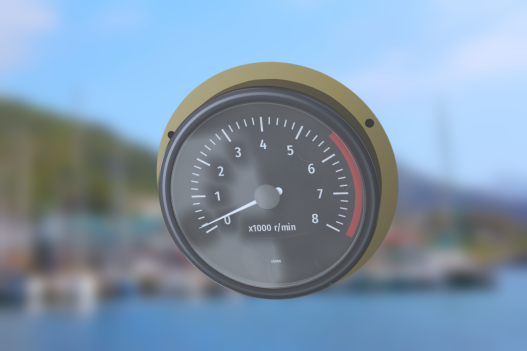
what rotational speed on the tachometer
200 rpm
